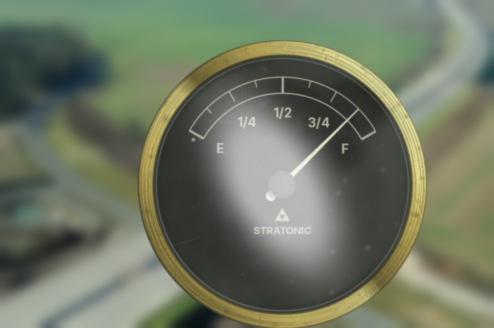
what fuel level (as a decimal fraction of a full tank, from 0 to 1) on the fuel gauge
0.875
